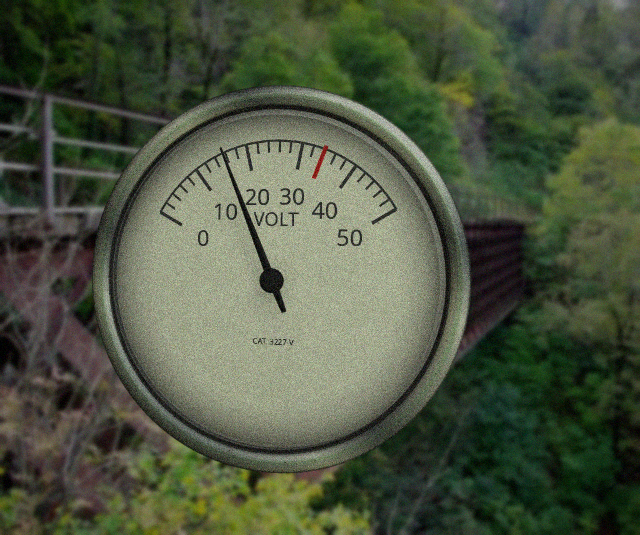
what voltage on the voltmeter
16 V
